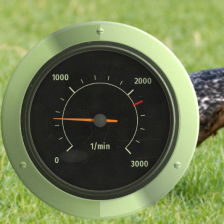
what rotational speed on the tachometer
500 rpm
